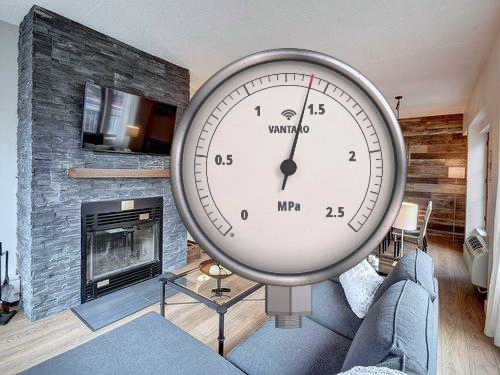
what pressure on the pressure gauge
1.4 MPa
